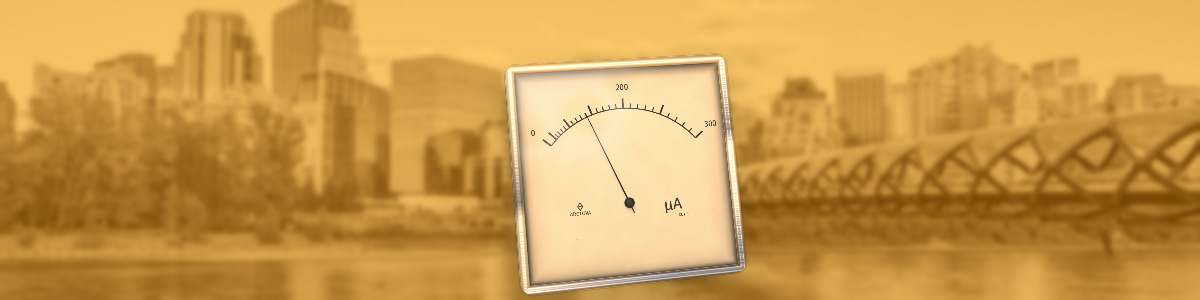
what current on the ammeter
140 µA
